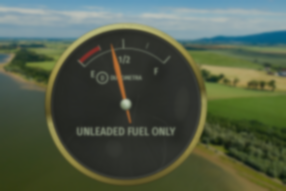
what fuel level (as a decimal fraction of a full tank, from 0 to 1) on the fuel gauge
0.375
